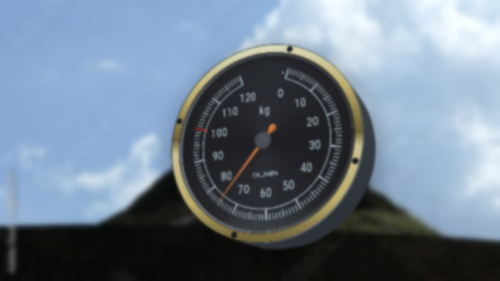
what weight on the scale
75 kg
